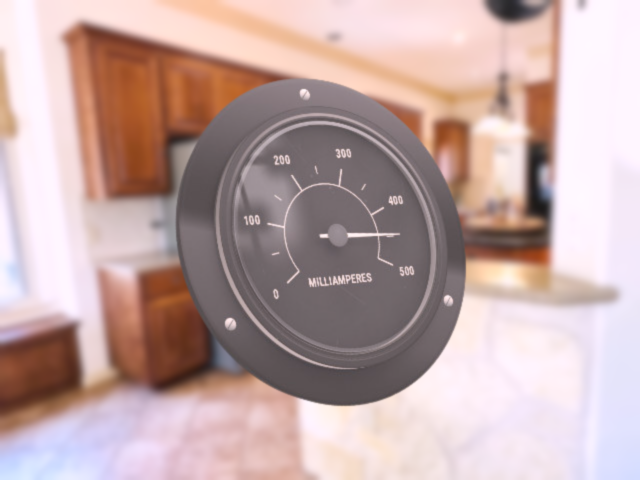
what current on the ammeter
450 mA
